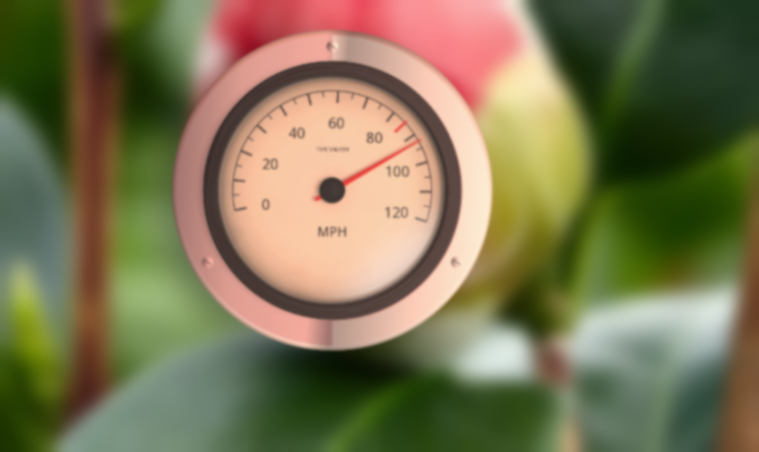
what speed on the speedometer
92.5 mph
